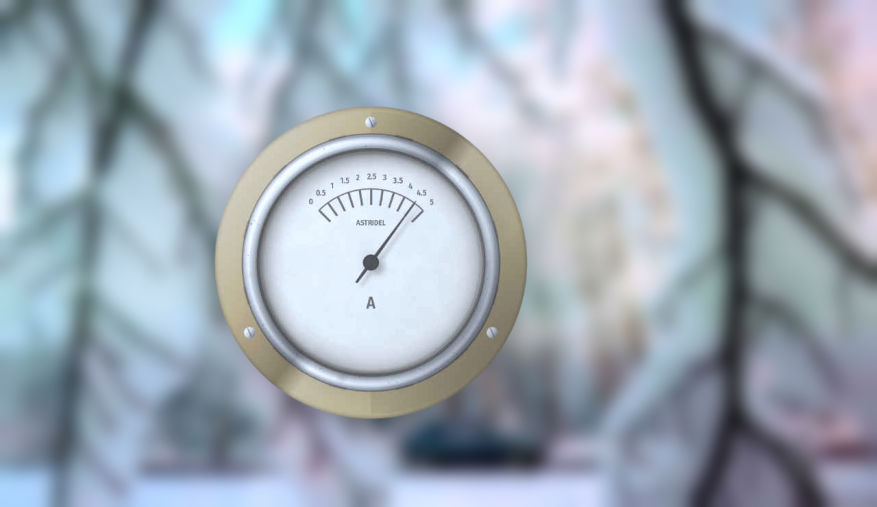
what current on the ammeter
4.5 A
